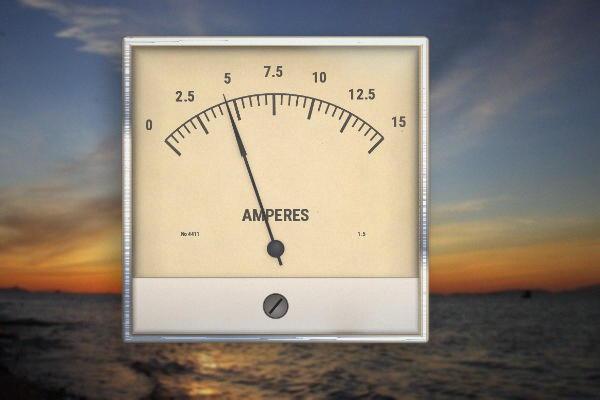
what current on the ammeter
4.5 A
